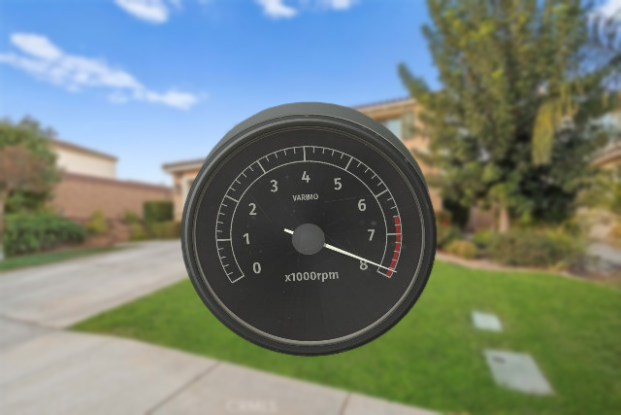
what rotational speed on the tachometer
7800 rpm
